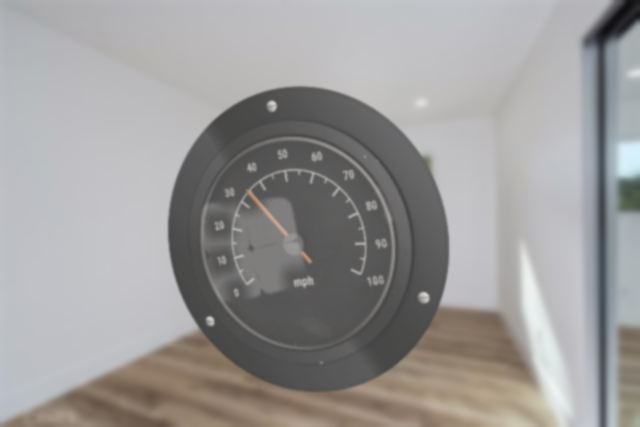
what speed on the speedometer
35 mph
